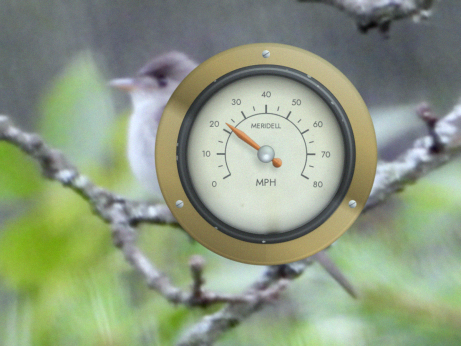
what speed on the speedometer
22.5 mph
